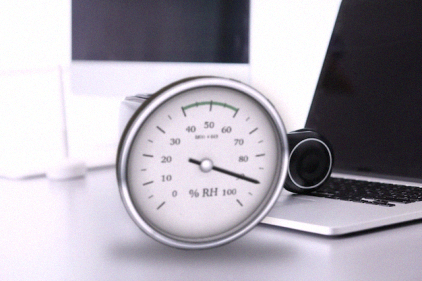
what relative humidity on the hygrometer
90 %
